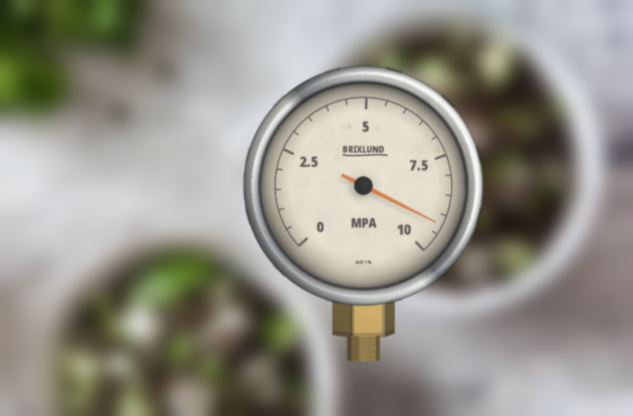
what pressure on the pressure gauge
9.25 MPa
